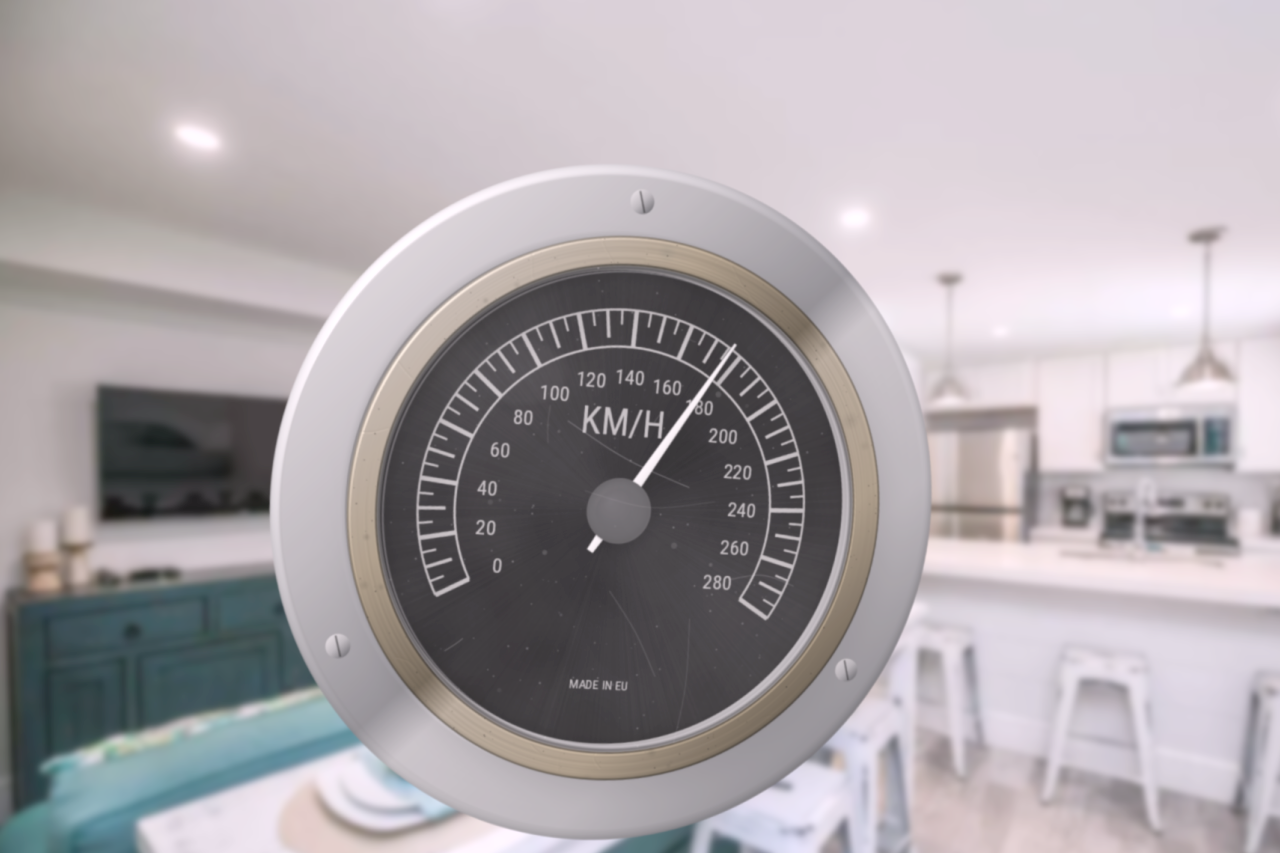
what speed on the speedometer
175 km/h
